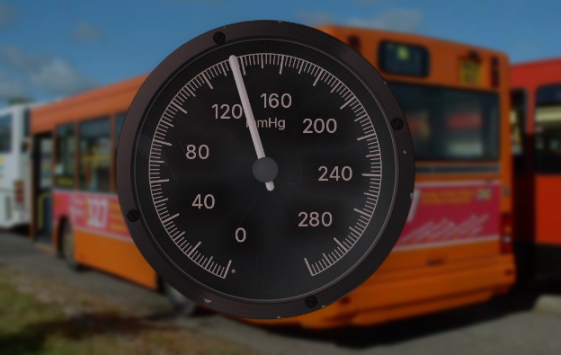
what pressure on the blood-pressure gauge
136 mmHg
